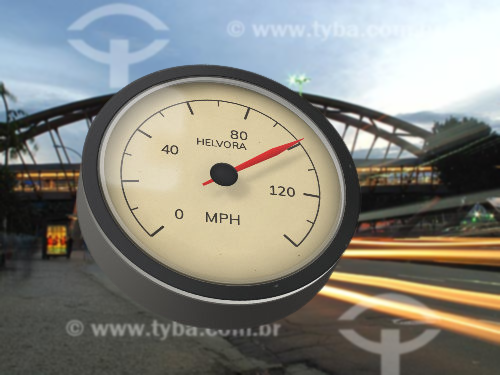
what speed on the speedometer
100 mph
